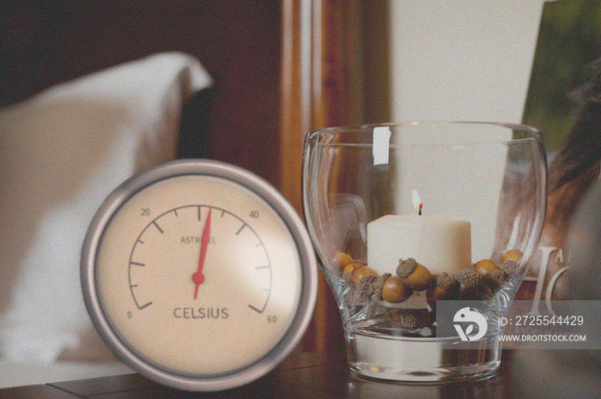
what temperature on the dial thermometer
32.5 °C
